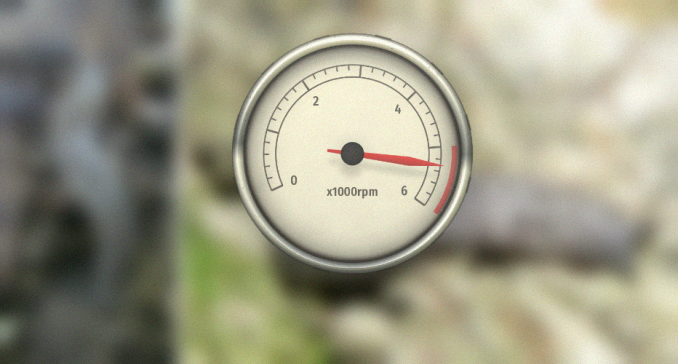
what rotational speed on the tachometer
5300 rpm
